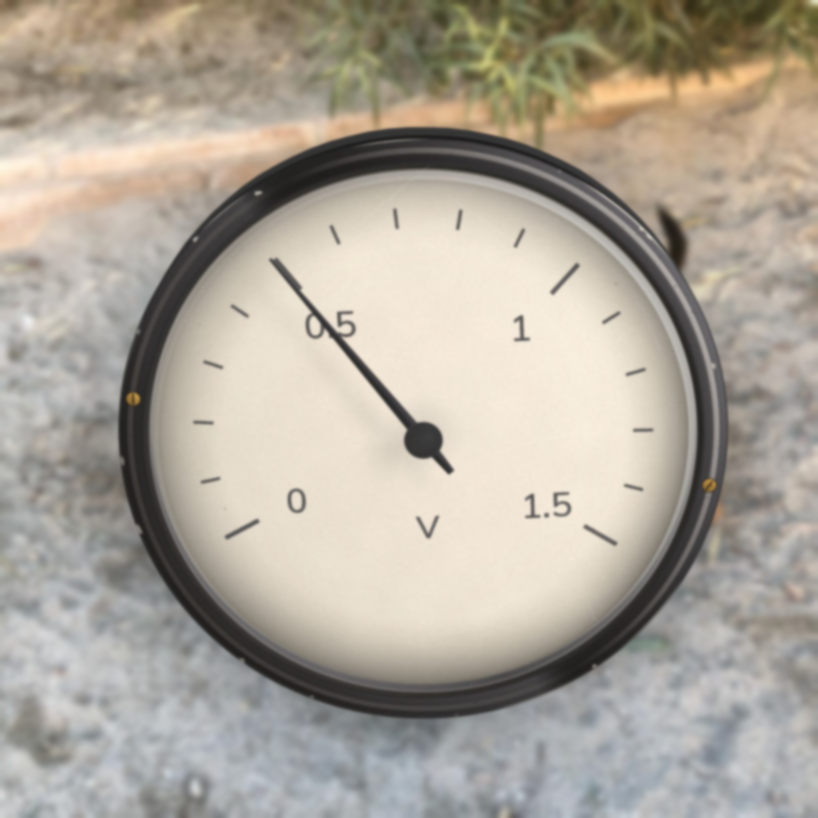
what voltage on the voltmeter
0.5 V
